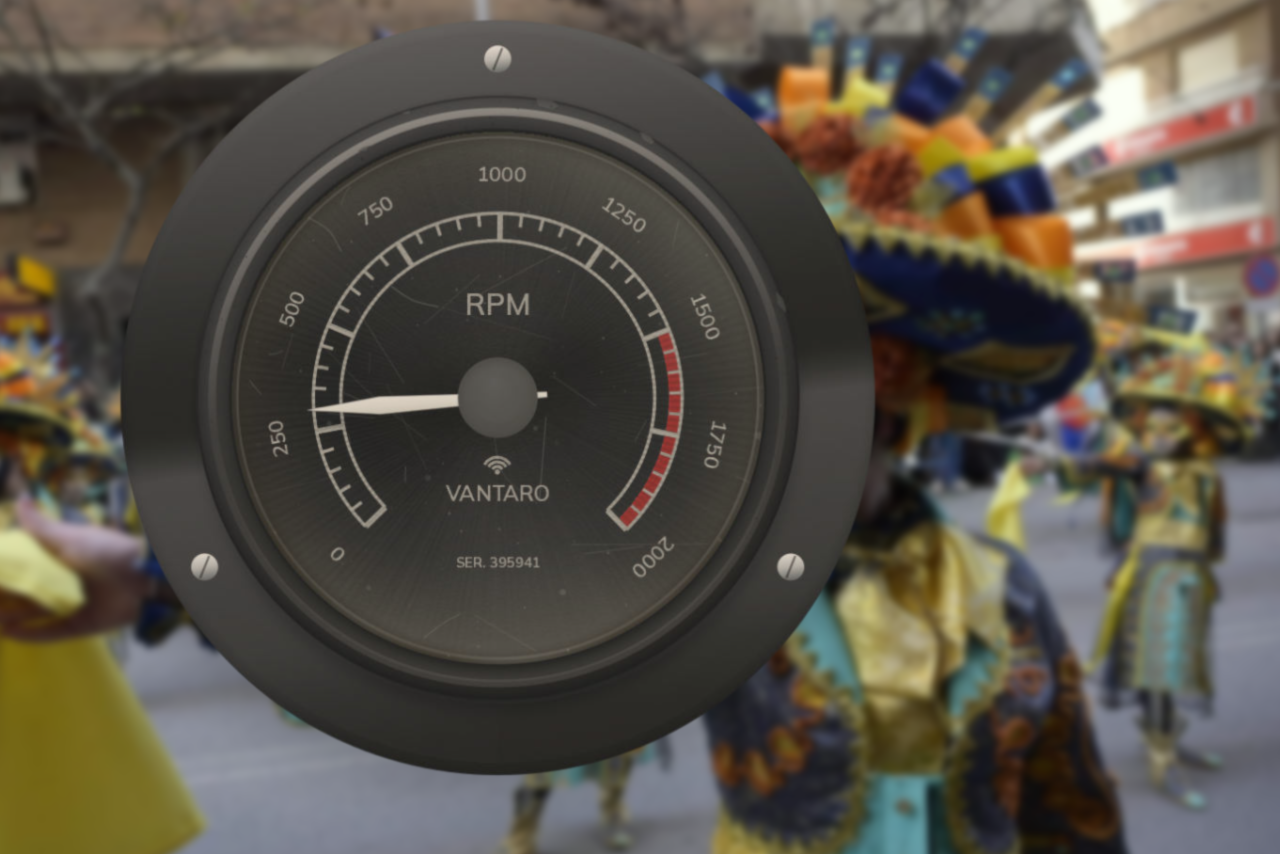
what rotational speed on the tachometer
300 rpm
